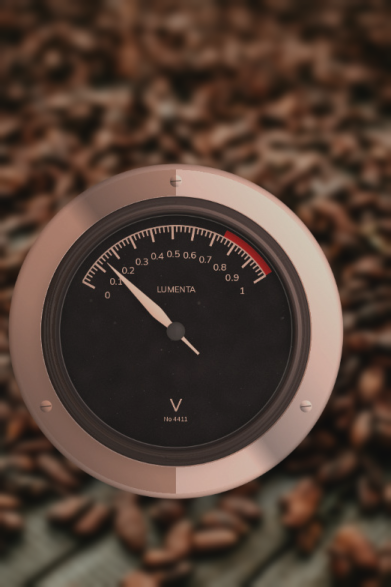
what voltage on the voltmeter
0.14 V
